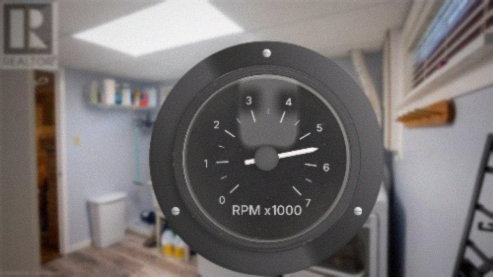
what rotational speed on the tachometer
5500 rpm
